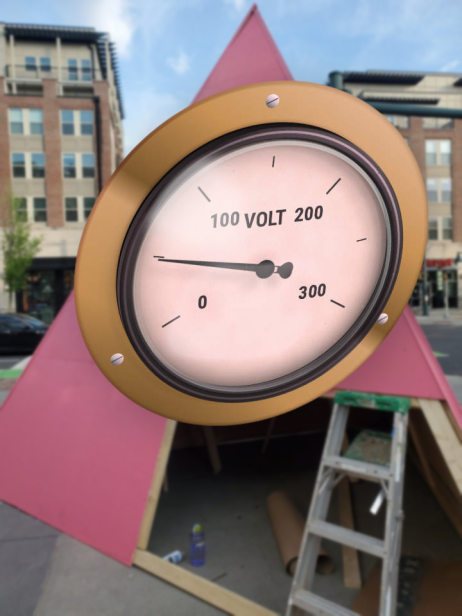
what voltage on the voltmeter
50 V
